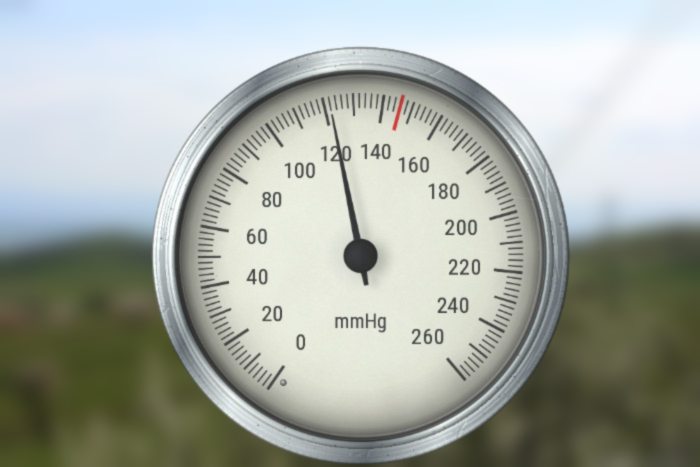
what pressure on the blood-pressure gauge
122 mmHg
